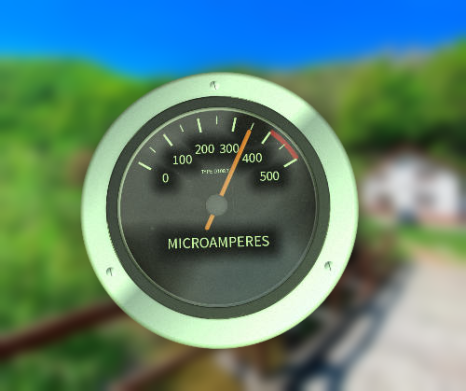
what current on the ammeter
350 µA
